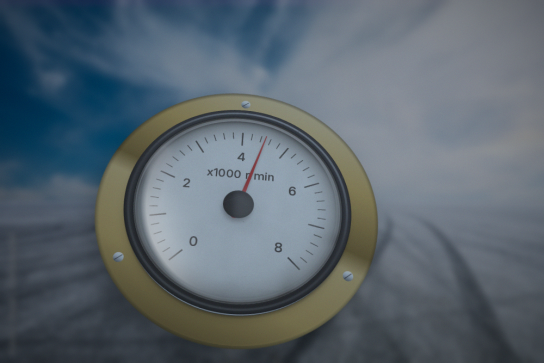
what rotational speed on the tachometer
4500 rpm
